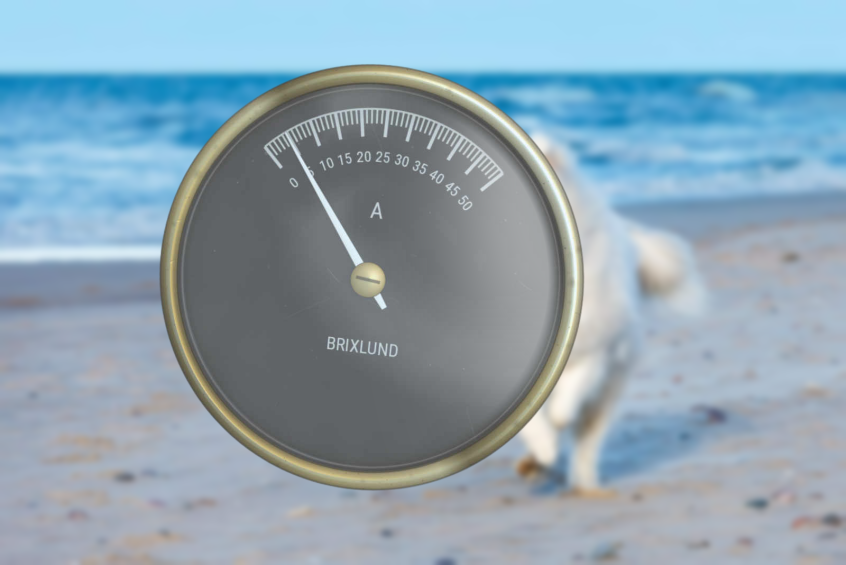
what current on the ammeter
5 A
